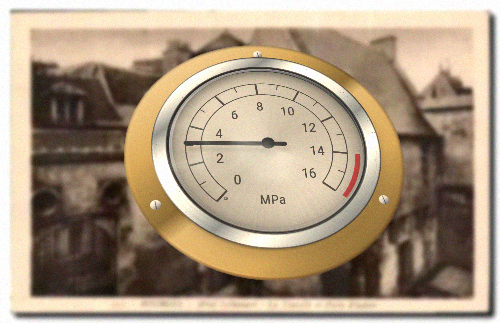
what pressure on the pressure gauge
3 MPa
